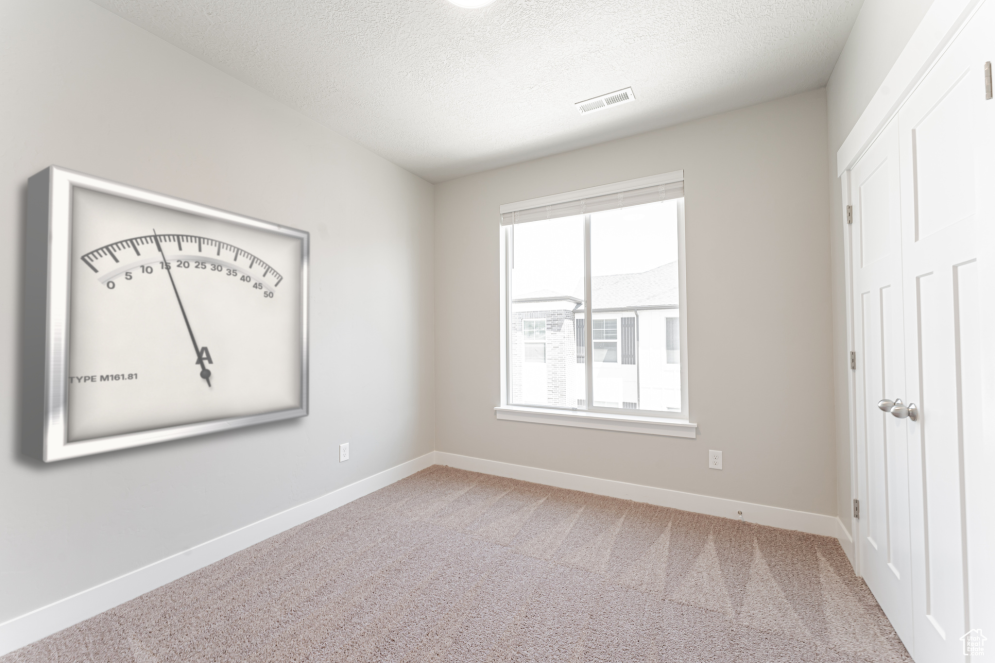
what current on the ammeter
15 A
